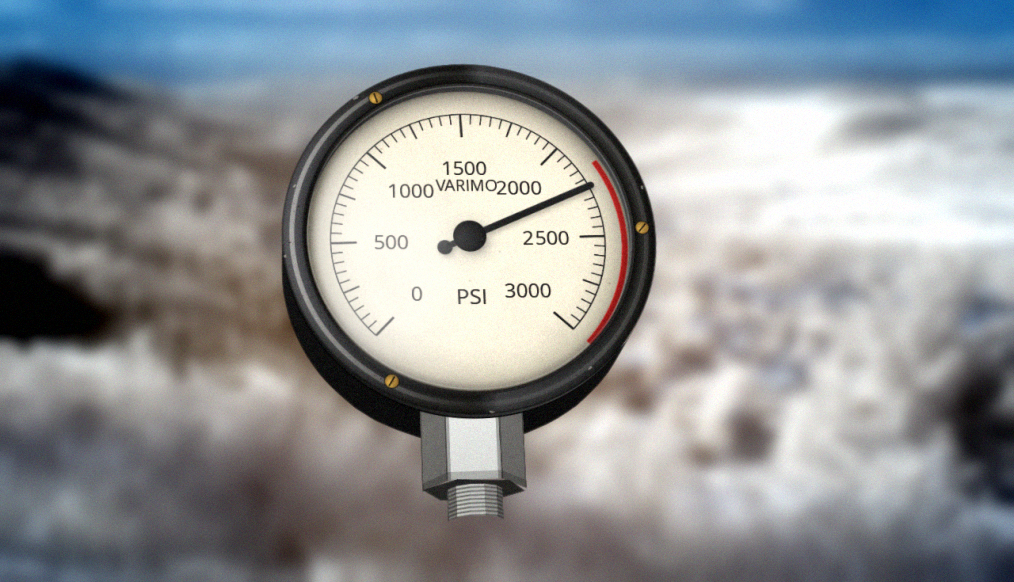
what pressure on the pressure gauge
2250 psi
